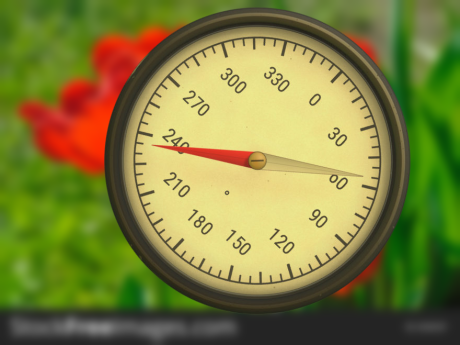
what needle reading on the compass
235 °
